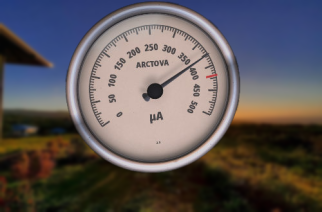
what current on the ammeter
375 µA
